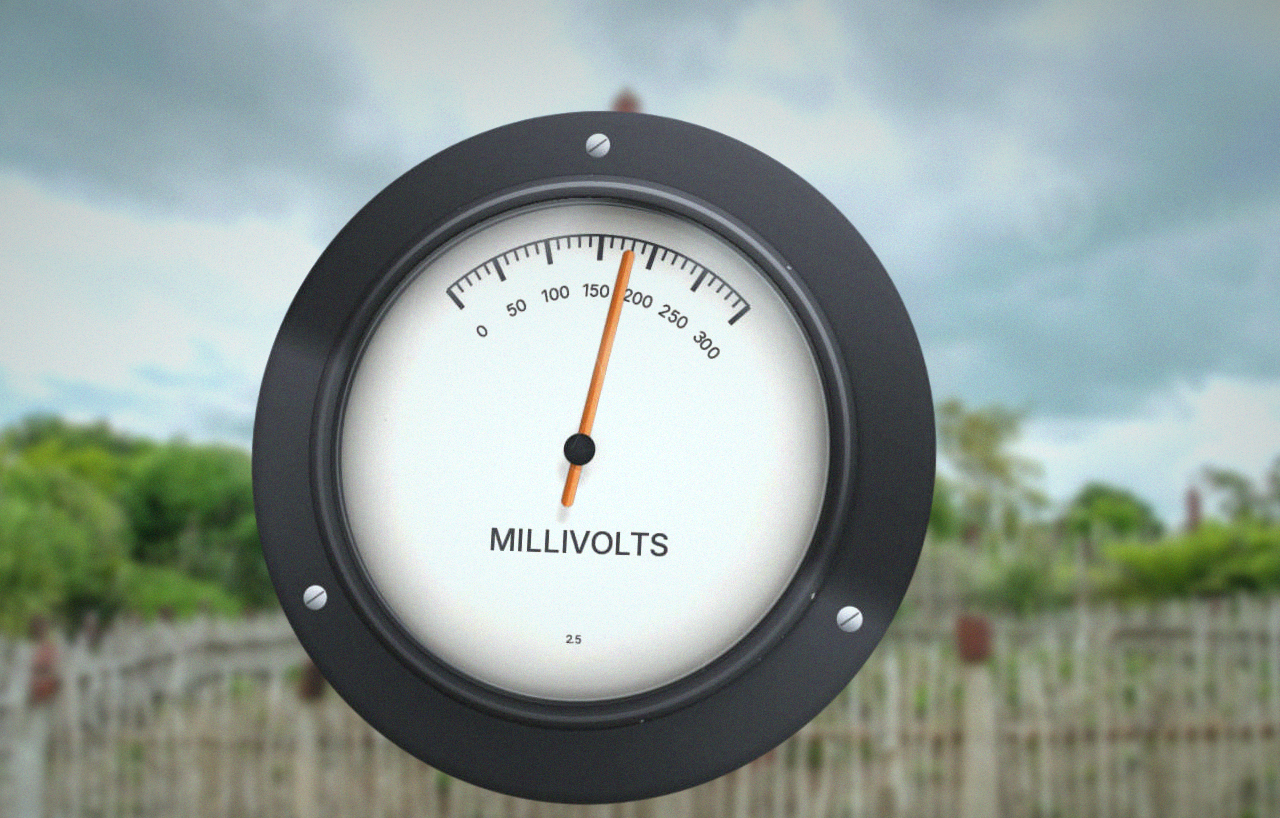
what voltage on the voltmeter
180 mV
